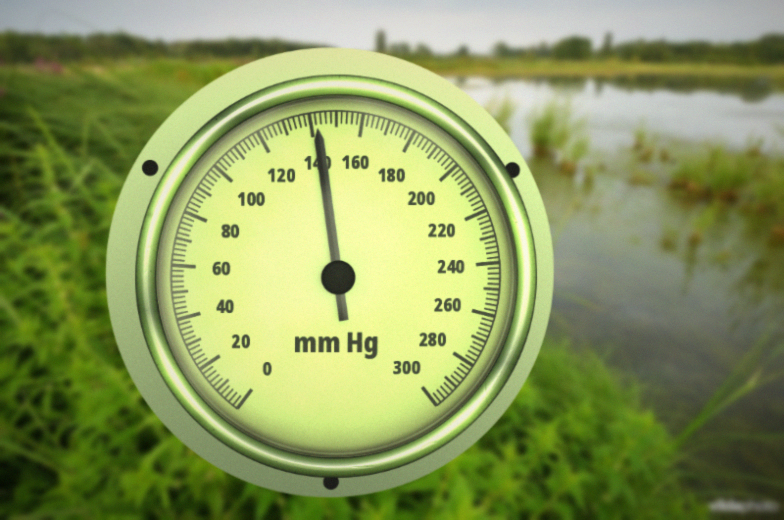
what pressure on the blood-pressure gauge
142 mmHg
